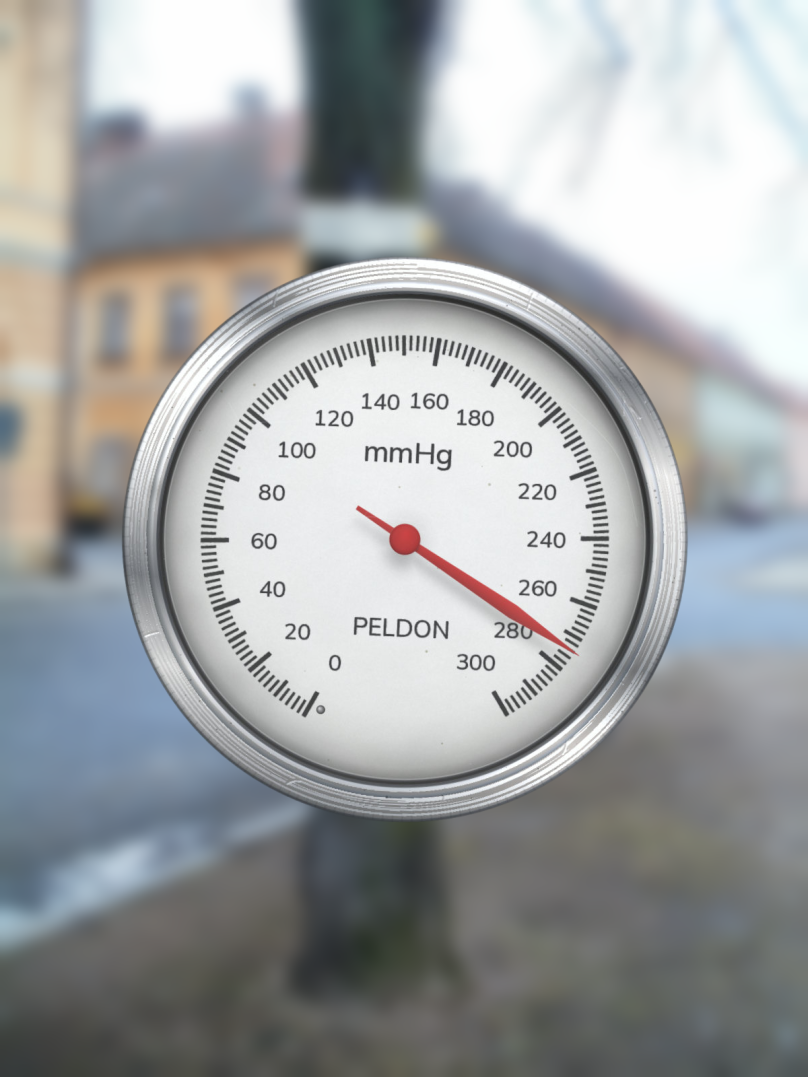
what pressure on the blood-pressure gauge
274 mmHg
